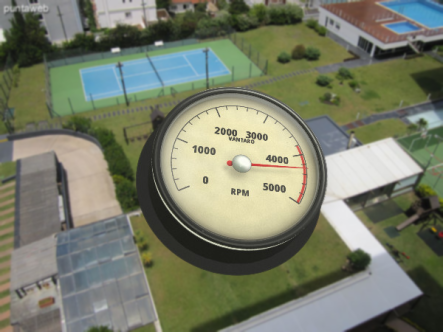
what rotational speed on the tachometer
4300 rpm
